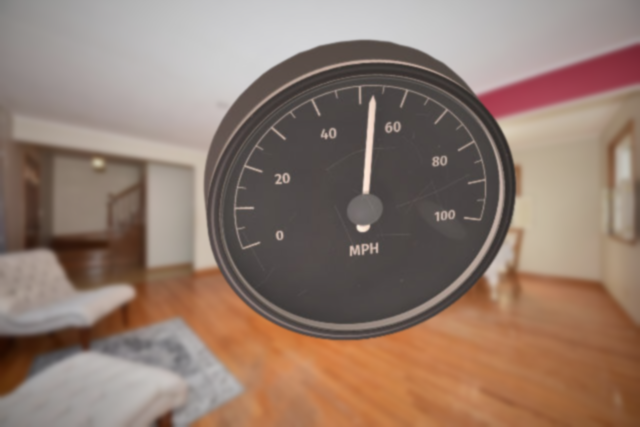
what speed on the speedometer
52.5 mph
